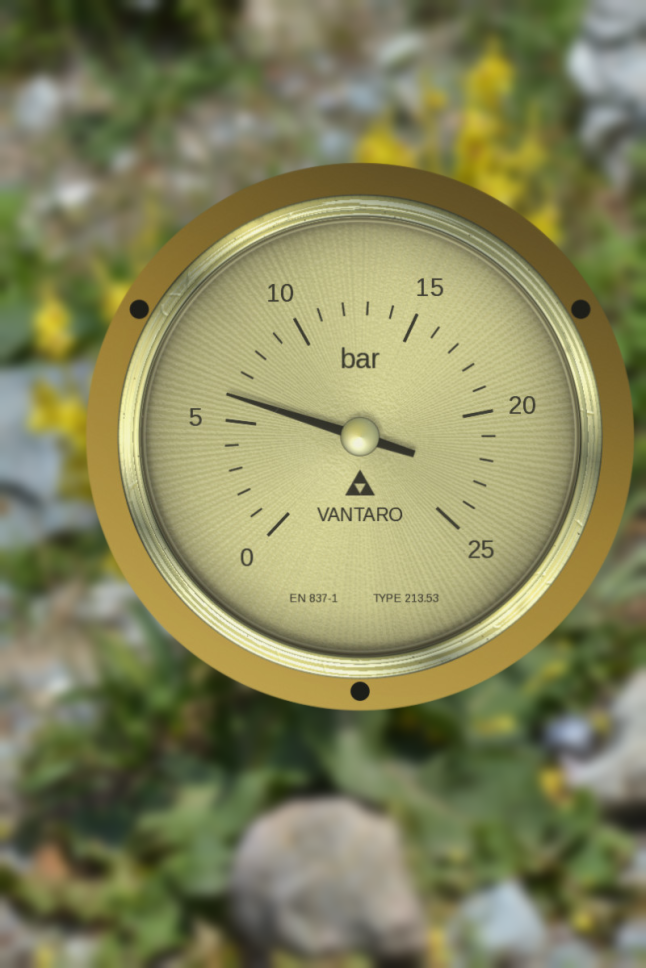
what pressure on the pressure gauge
6 bar
